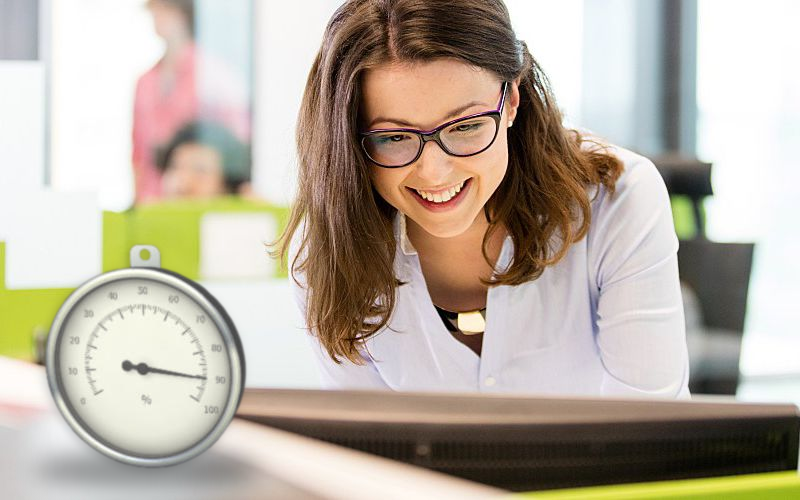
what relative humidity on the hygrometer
90 %
